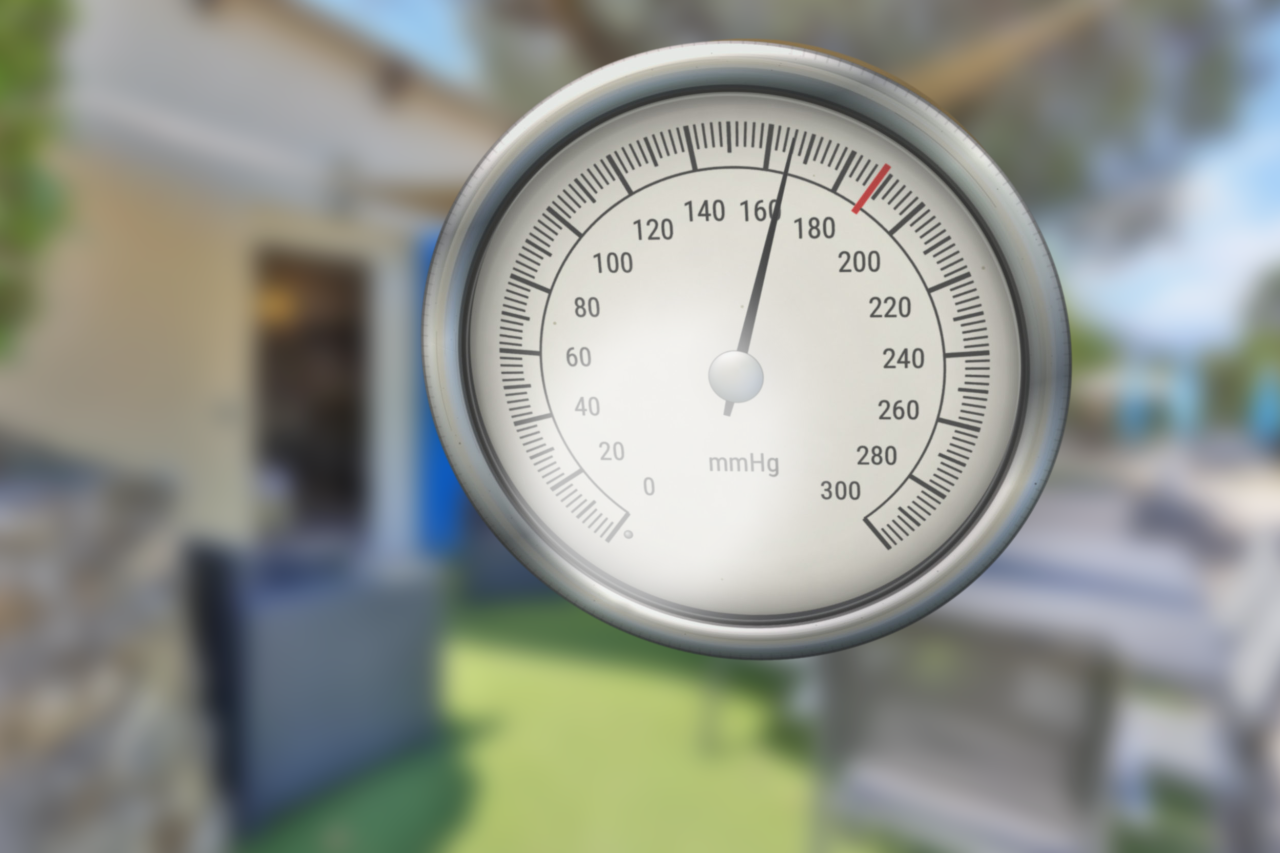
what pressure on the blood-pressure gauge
166 mmHg
